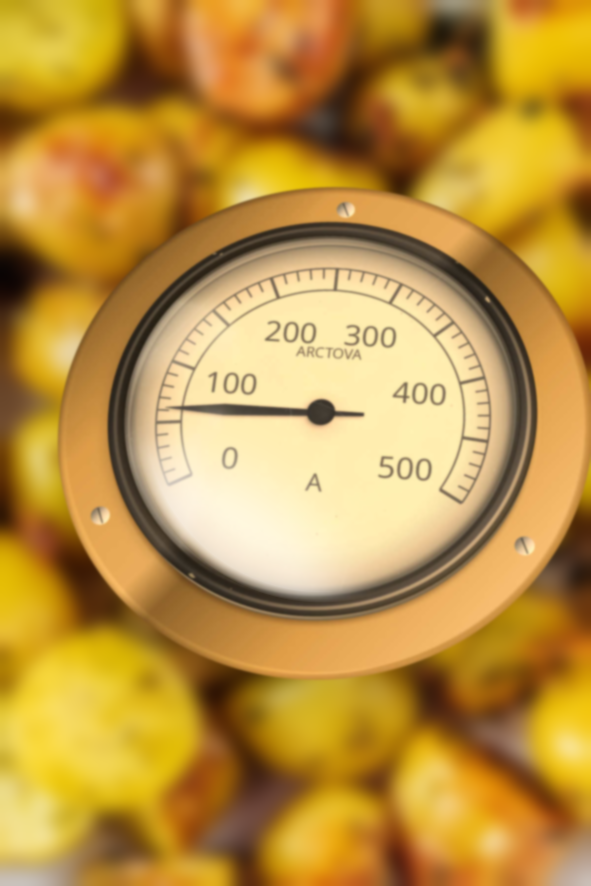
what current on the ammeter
60 A
